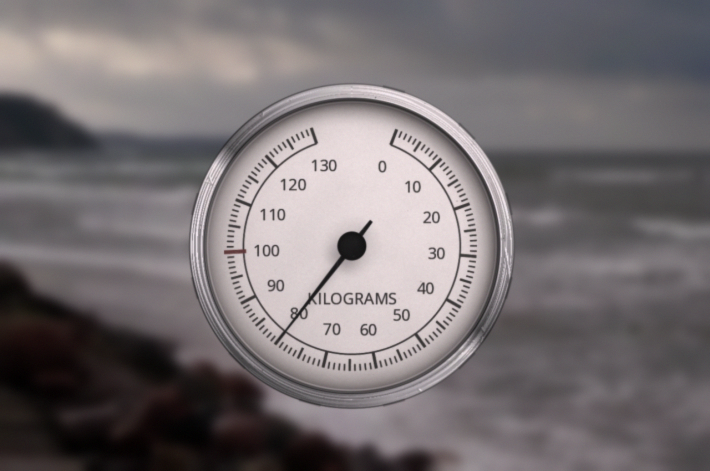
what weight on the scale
80 kg
